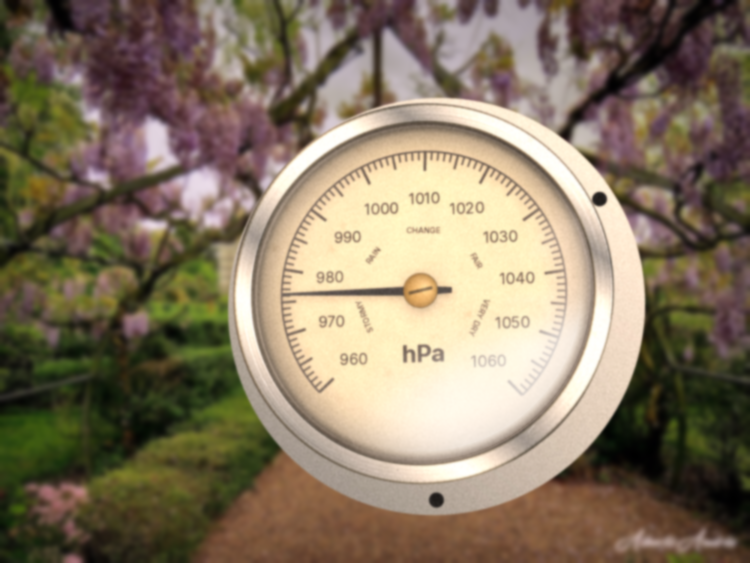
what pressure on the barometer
976 hPa
